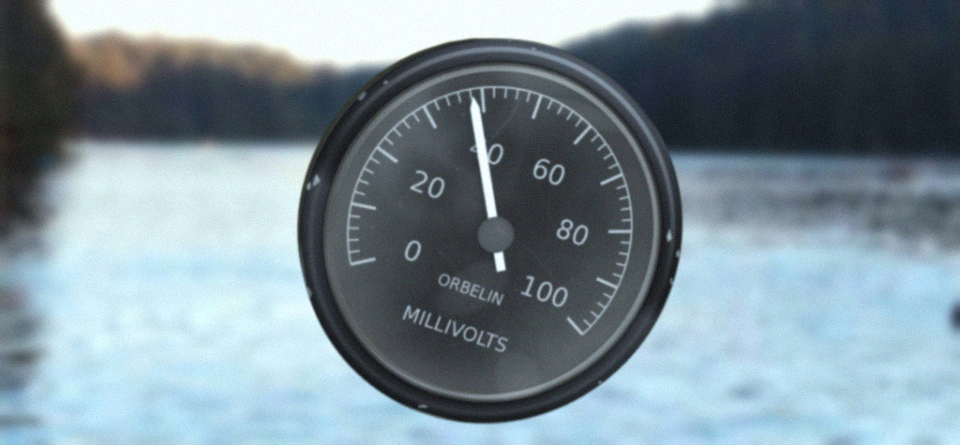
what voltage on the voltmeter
38 mV
